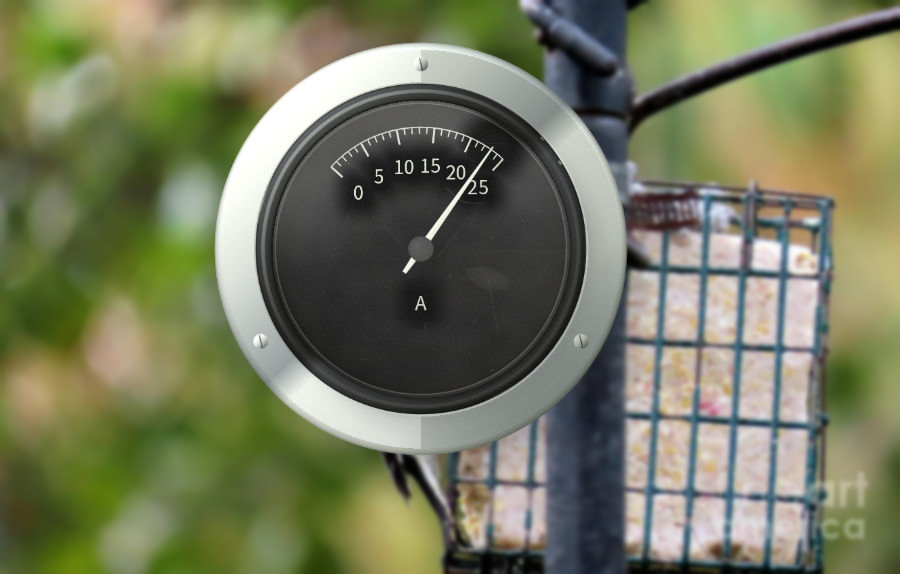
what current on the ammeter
23 A
